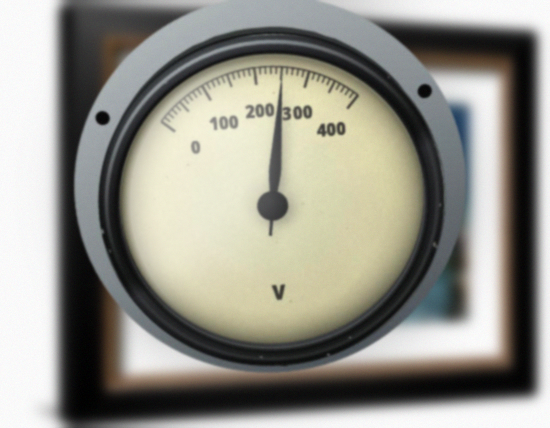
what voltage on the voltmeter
250 V
